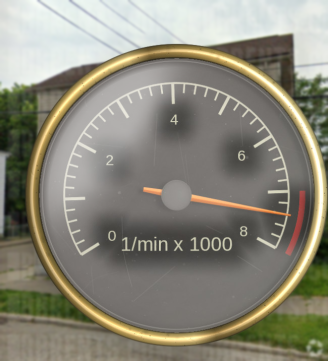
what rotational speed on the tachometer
7400 rpm
